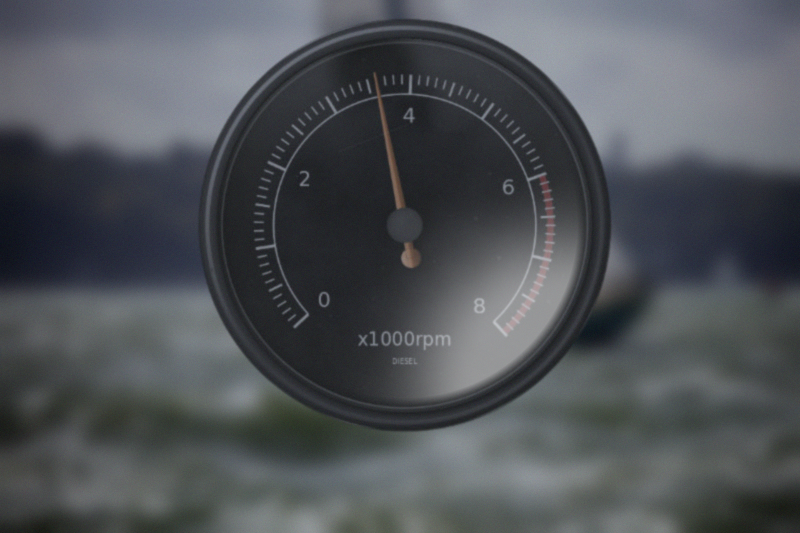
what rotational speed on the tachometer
3600 rpm
